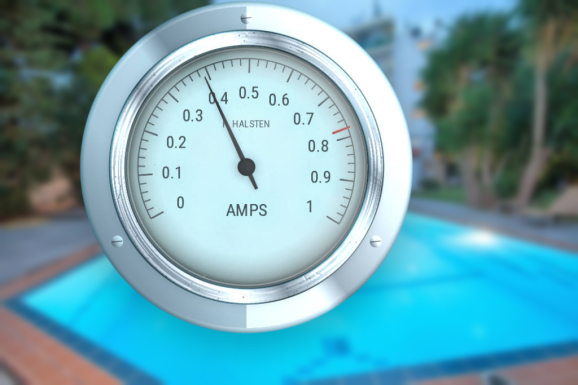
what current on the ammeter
0.39 A
